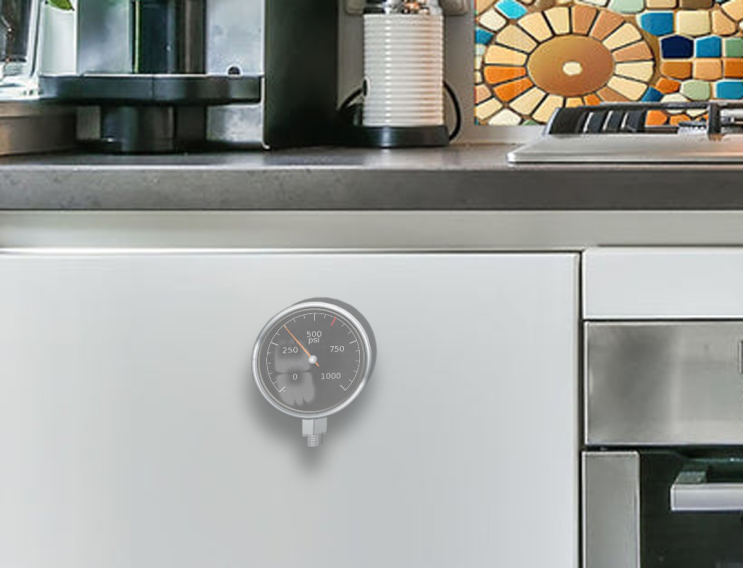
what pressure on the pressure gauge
350 psi
